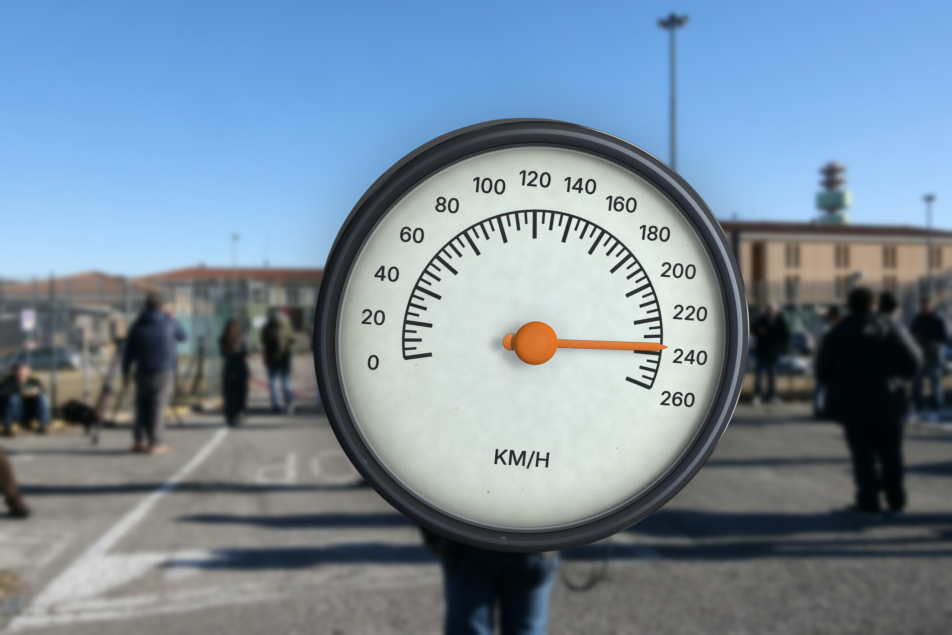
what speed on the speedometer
235 km/h
